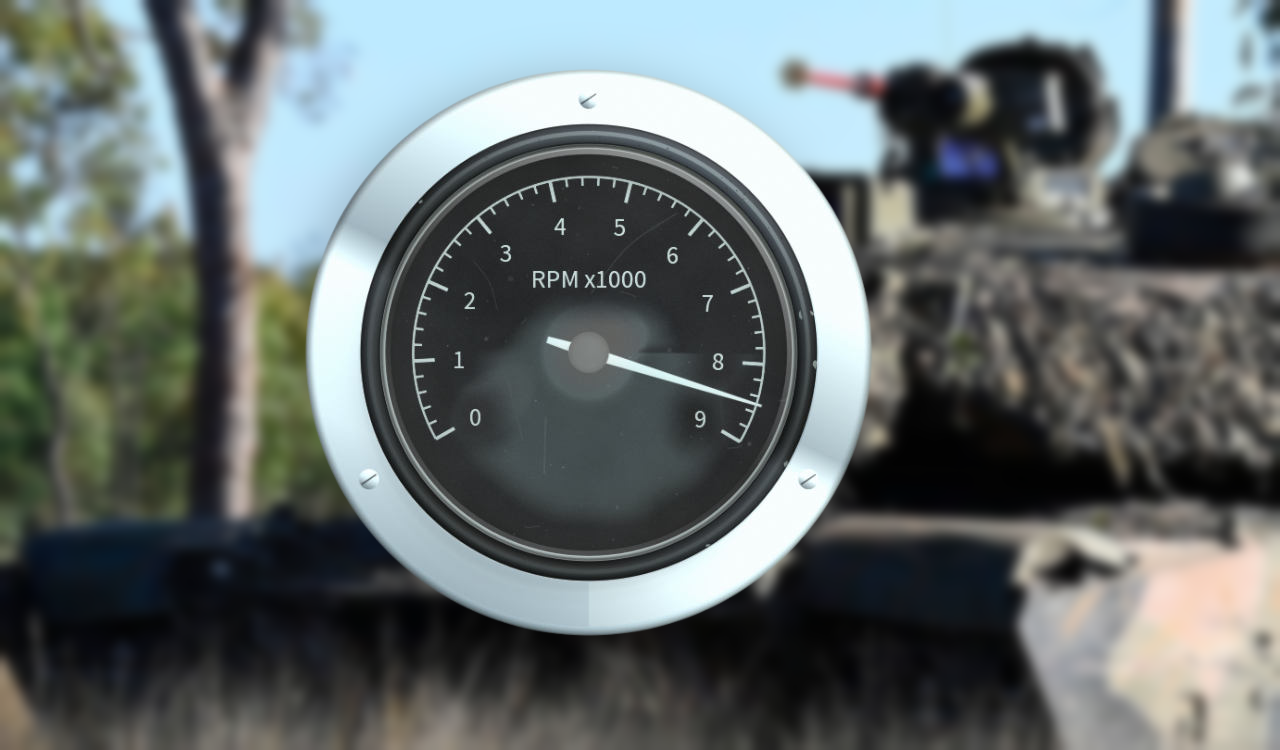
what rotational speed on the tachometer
8500 rpm
